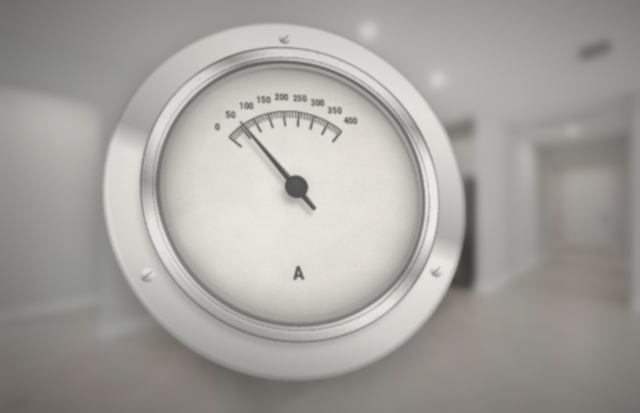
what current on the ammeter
50 A
